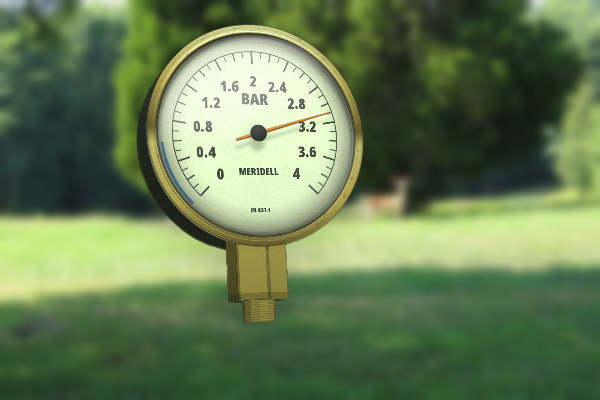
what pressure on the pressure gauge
3.1 bar
